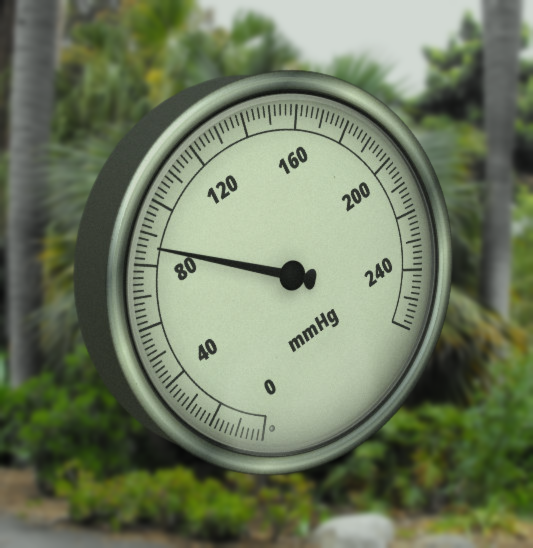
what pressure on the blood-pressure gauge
86 mmHg
